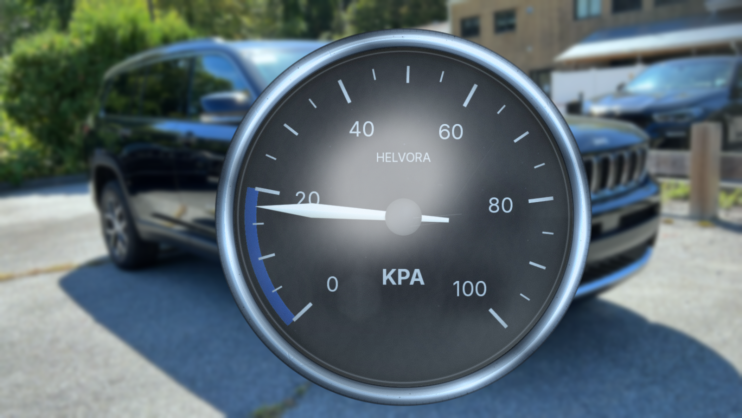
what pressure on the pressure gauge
17.5 kPa
